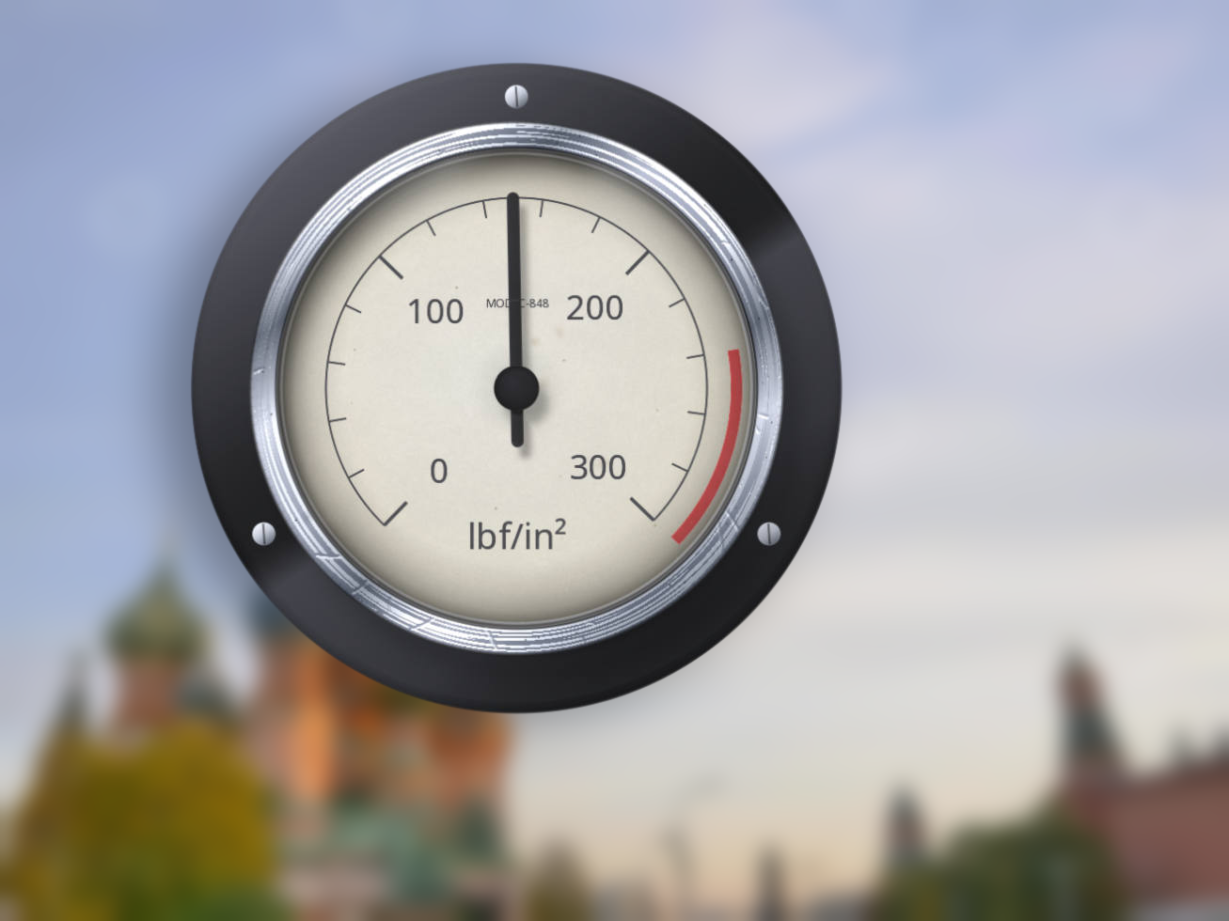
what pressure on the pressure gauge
150 psi
